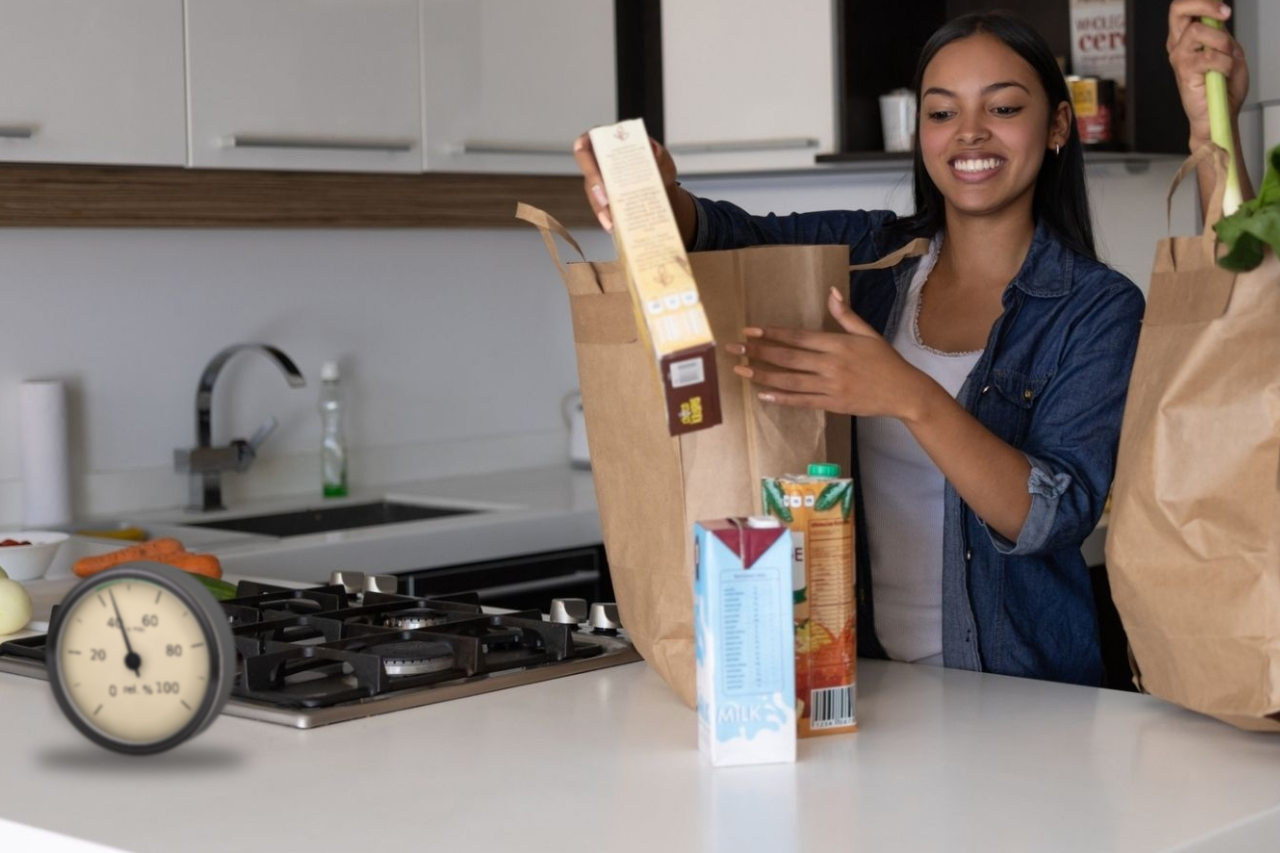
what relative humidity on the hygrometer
45 %
